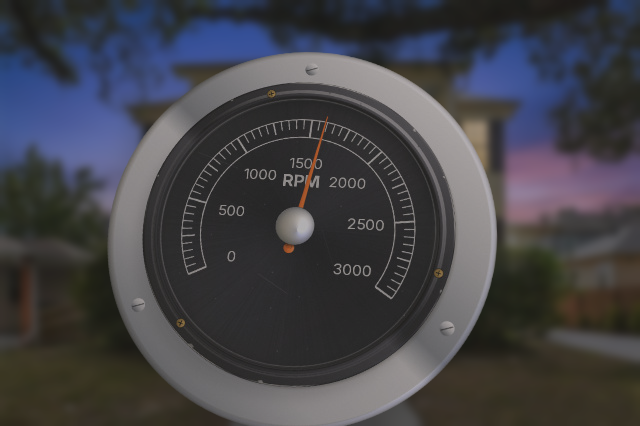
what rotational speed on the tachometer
1600 rpm
